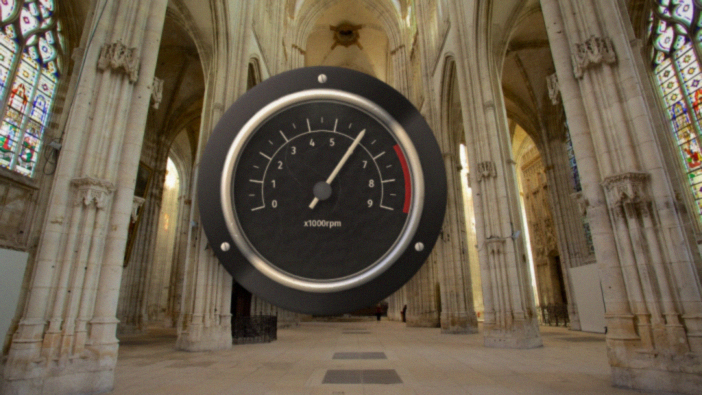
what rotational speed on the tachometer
6000 rpm
